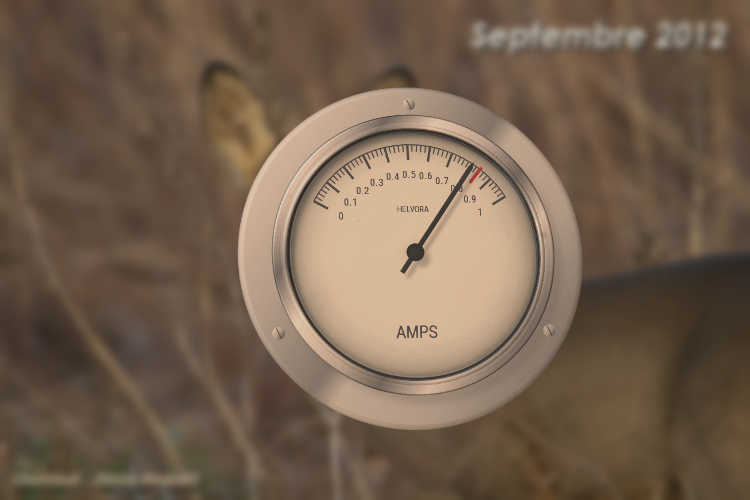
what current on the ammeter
0.8 A
